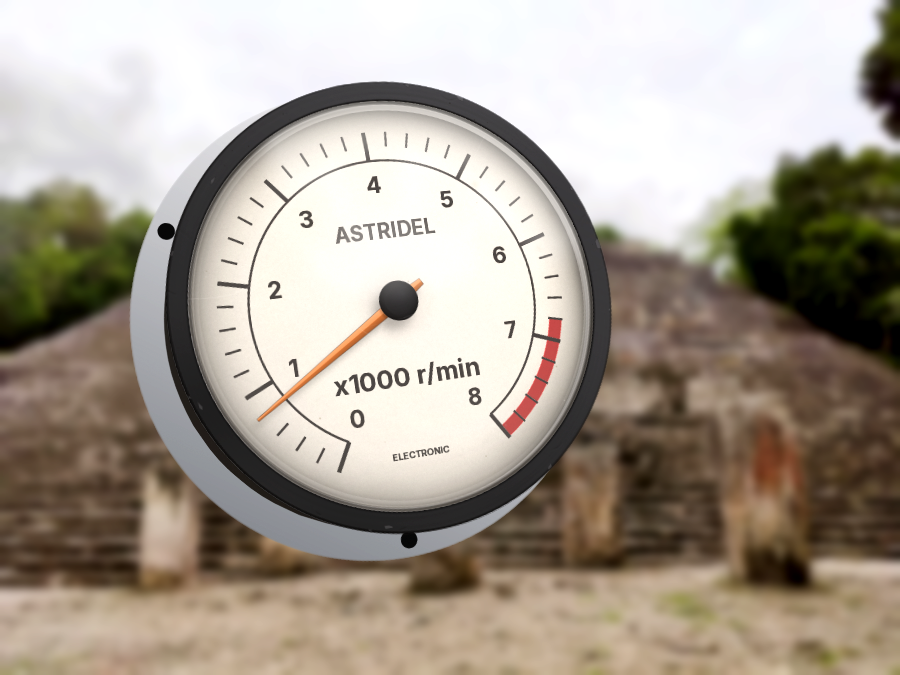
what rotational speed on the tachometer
800 rpm
